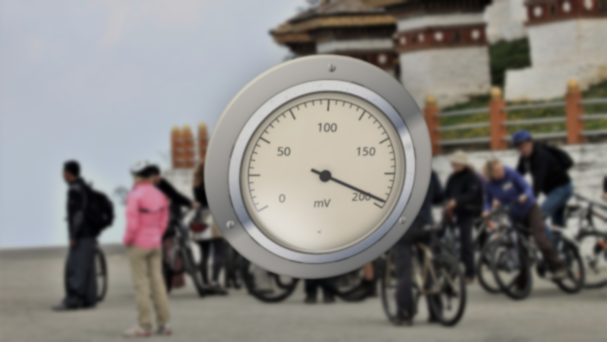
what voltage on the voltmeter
195 mV
